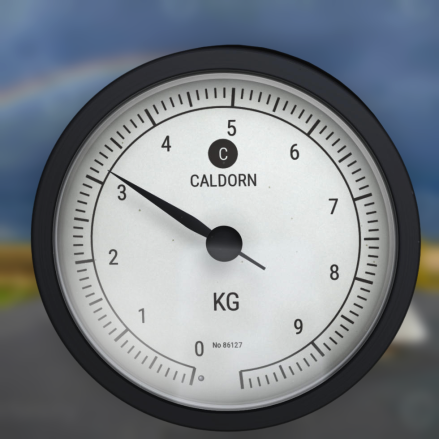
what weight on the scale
3.2 kg
